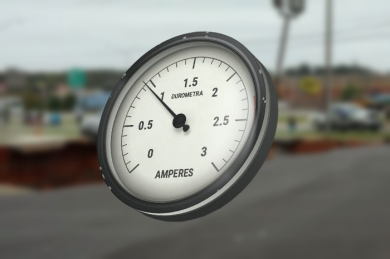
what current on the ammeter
0.95 A
